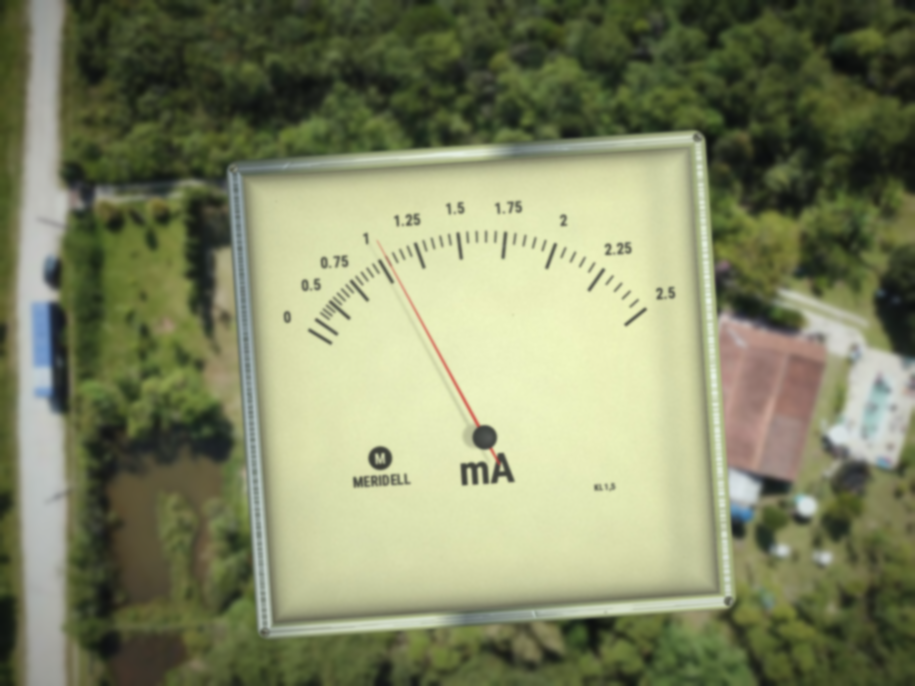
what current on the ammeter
1.05 mA
